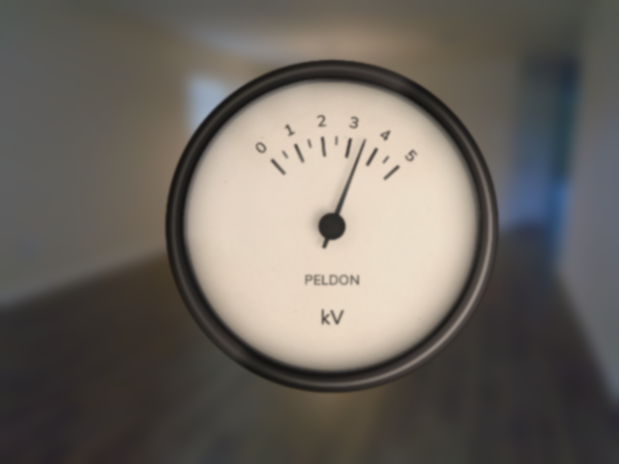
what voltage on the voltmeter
3.5 kV
